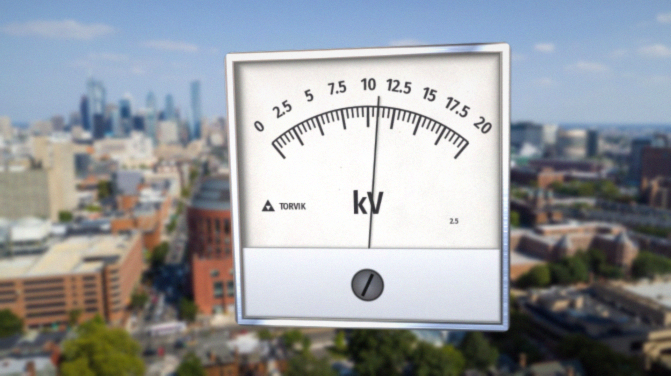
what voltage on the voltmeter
11 kV
